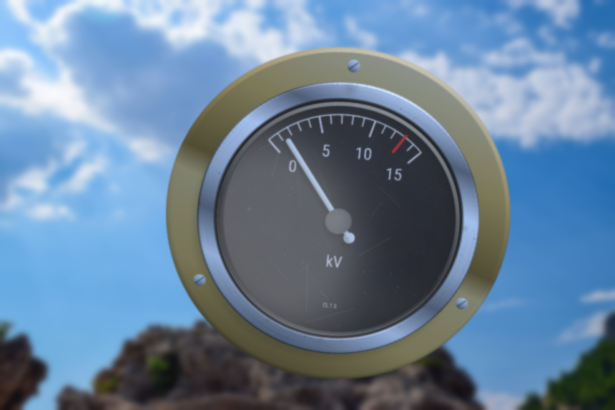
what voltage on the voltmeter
1.5 kV
